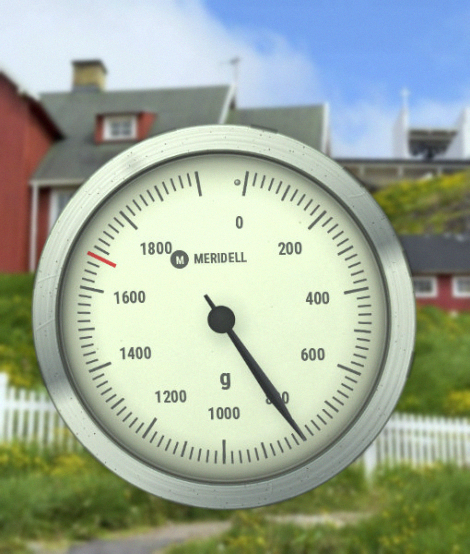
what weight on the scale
800 g
